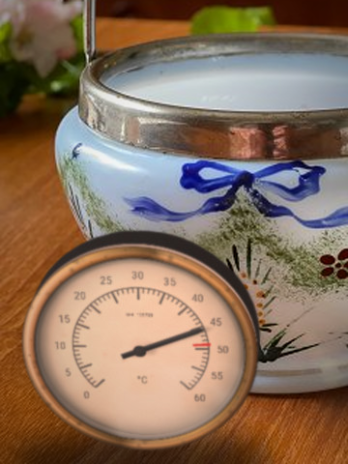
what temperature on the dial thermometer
45 °C
